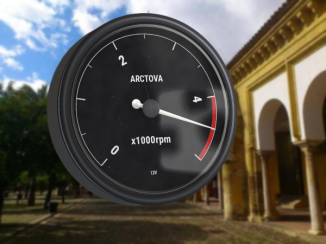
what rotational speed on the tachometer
4500 rpm
